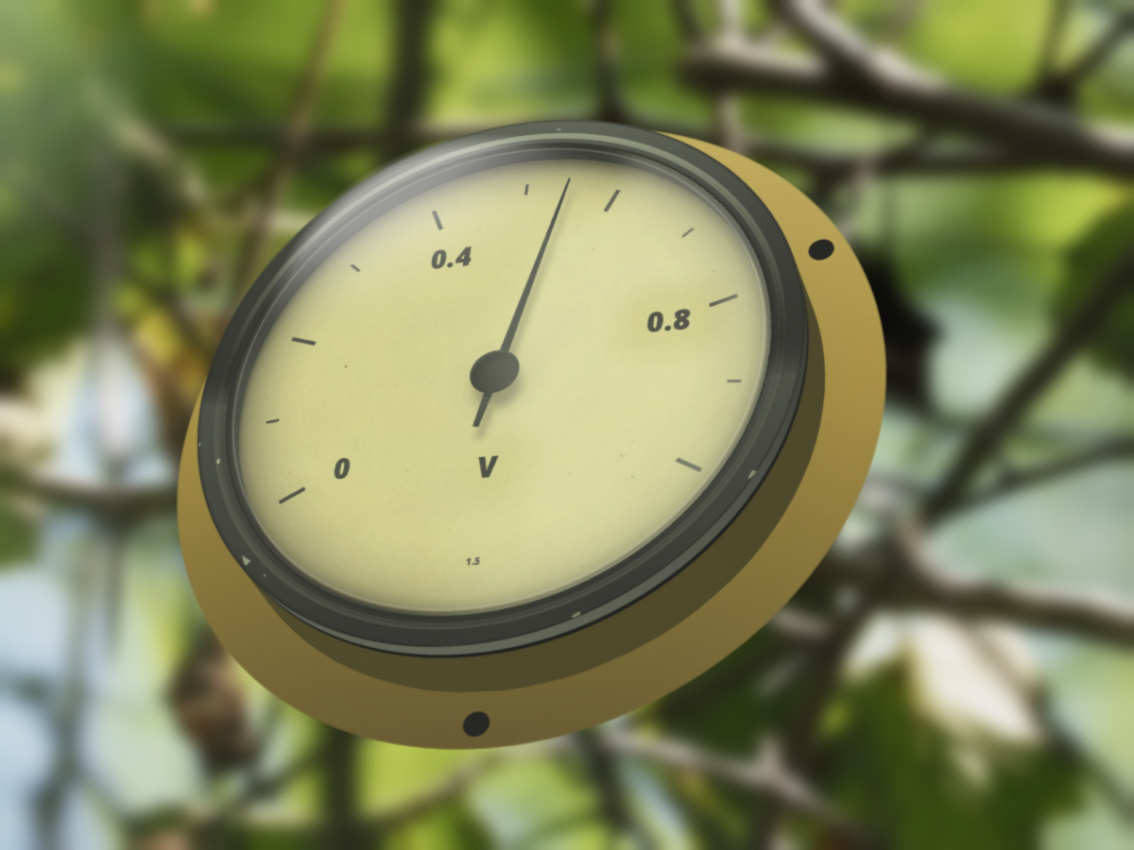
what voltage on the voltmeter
0.55 V
